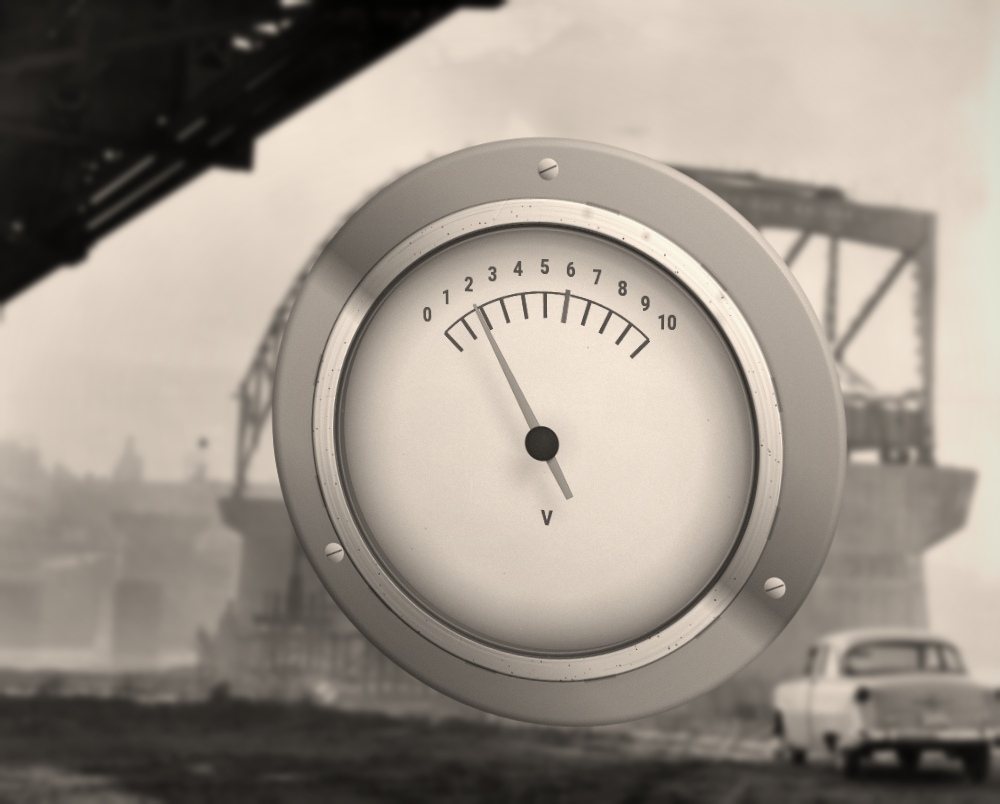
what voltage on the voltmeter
2 V
